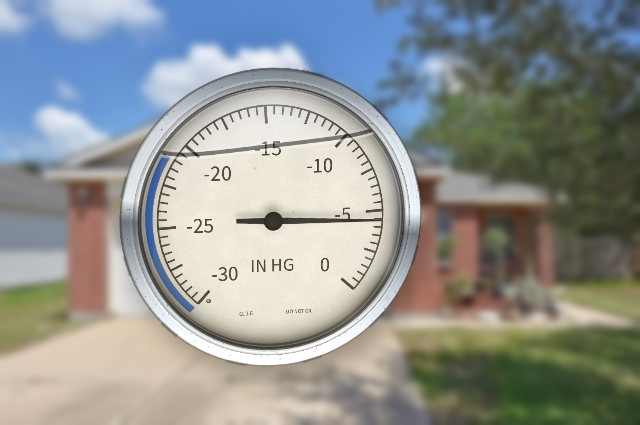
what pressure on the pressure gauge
-4.5 inHg
